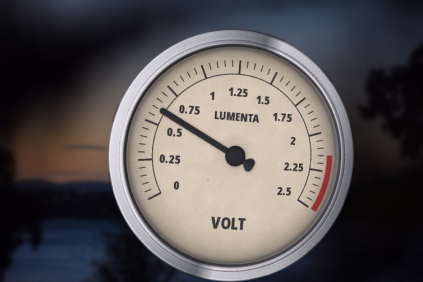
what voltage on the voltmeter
0.6 V
